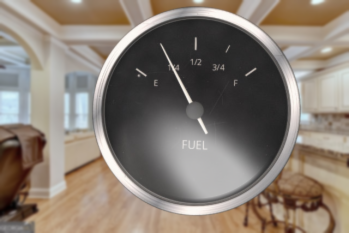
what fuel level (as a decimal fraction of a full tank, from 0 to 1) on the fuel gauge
0.25
